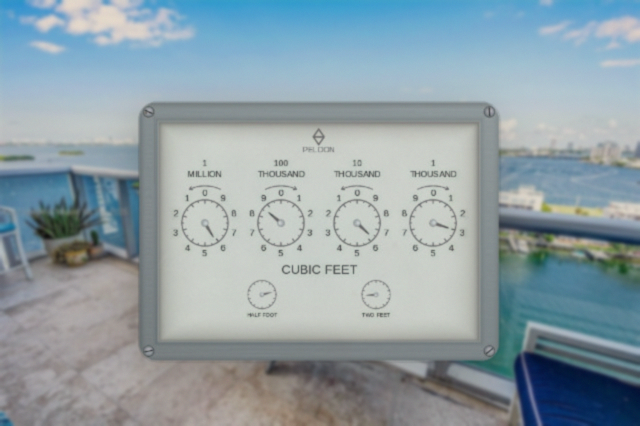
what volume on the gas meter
586300 ft³
